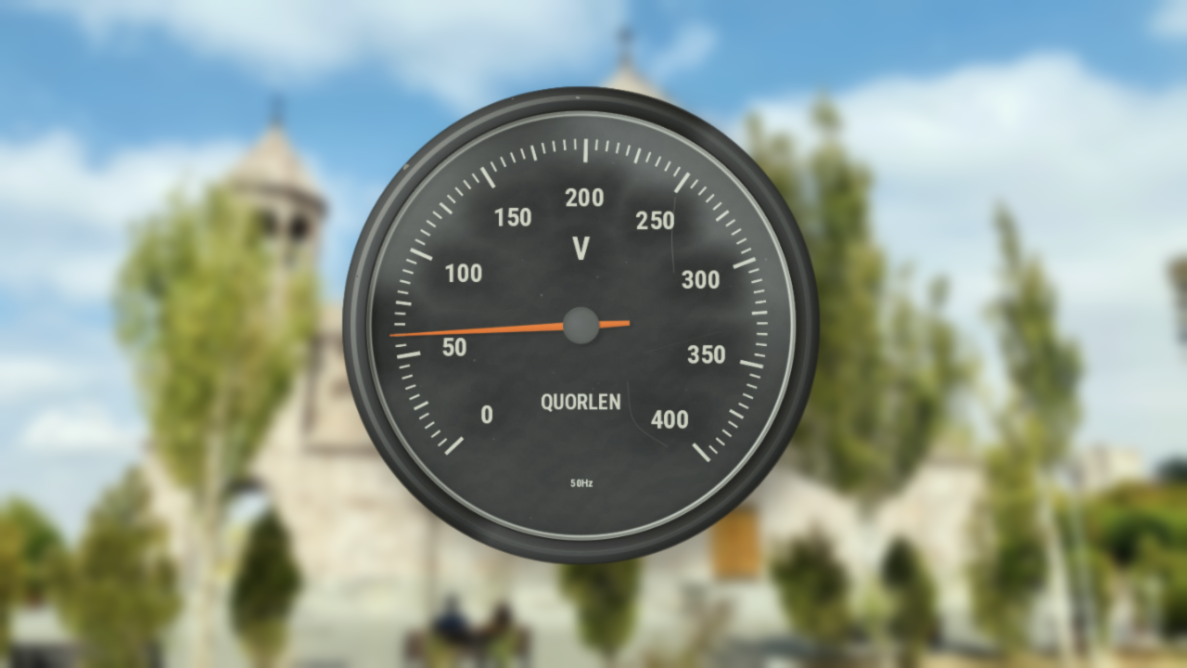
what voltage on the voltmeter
60 V
